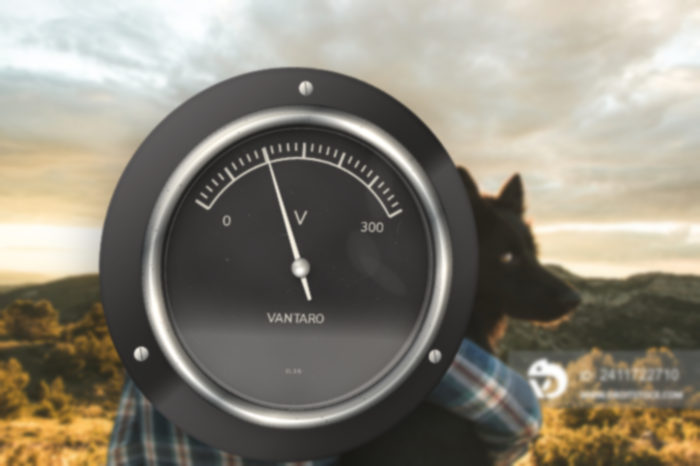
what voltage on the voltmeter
100 V
